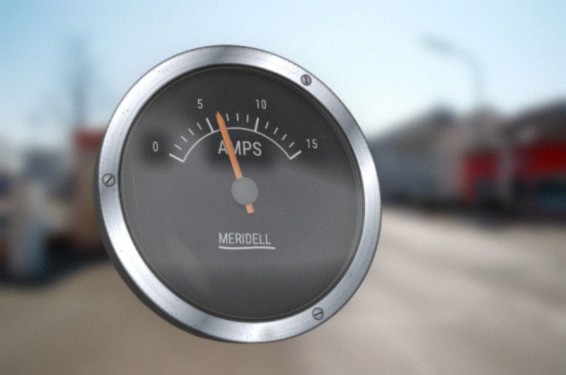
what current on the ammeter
6 A
